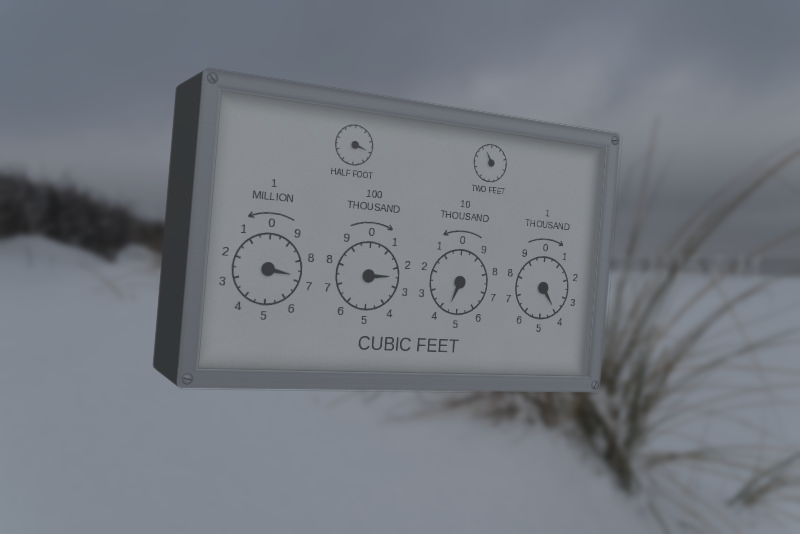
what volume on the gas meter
724400 ft³
